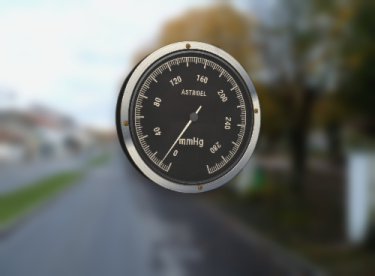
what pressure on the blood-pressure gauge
10 mmHg
